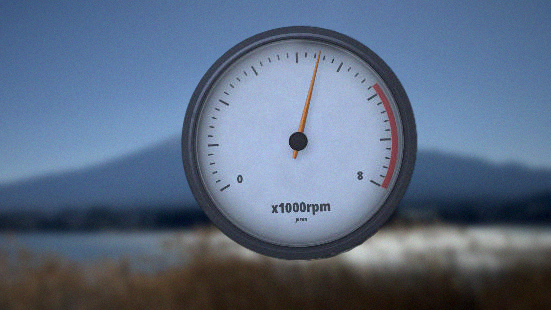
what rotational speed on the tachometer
4500 rpm
